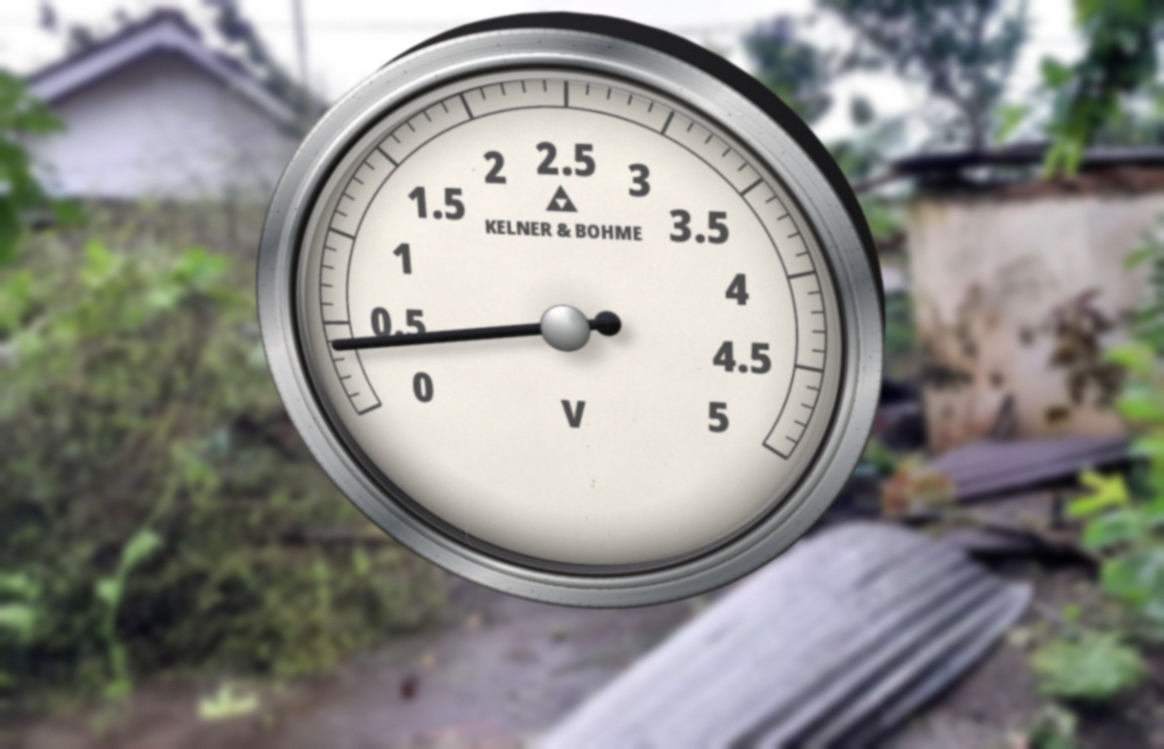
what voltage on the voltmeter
0.4 V
